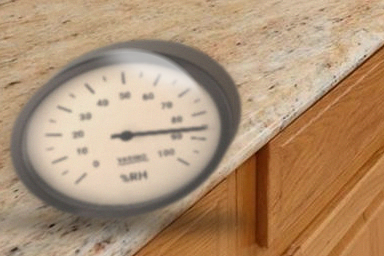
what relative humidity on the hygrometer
85 %
